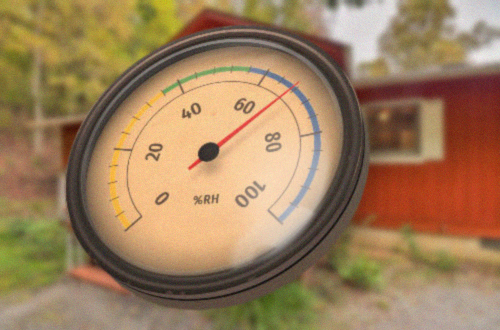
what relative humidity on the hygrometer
68 %
